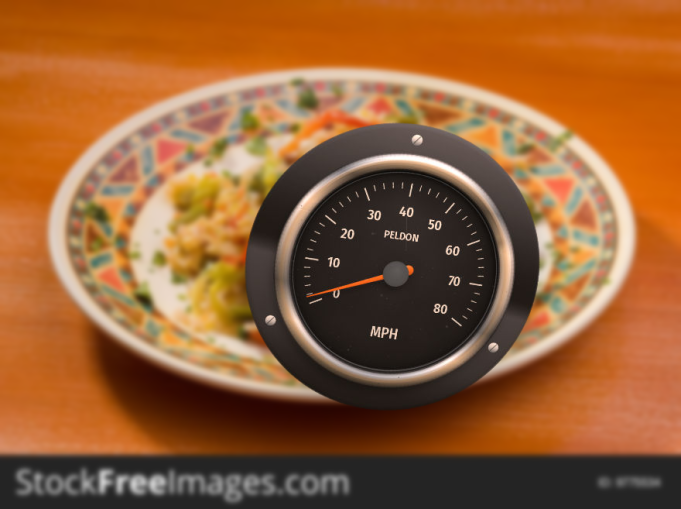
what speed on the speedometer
2 mph
